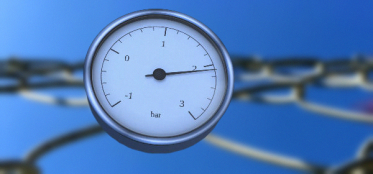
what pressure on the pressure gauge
2.1 bar
